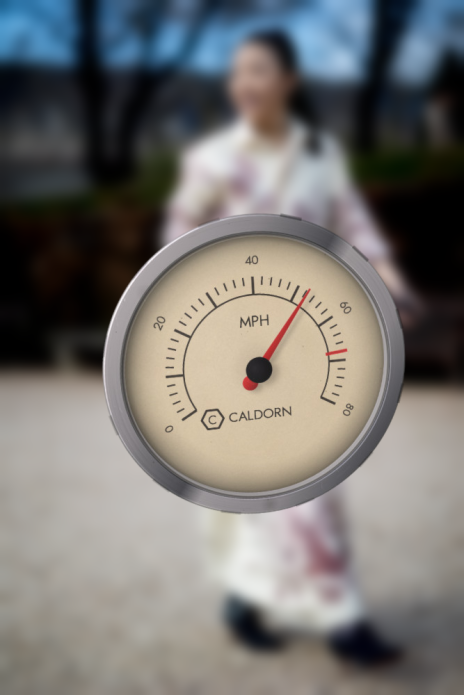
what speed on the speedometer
52 mph
